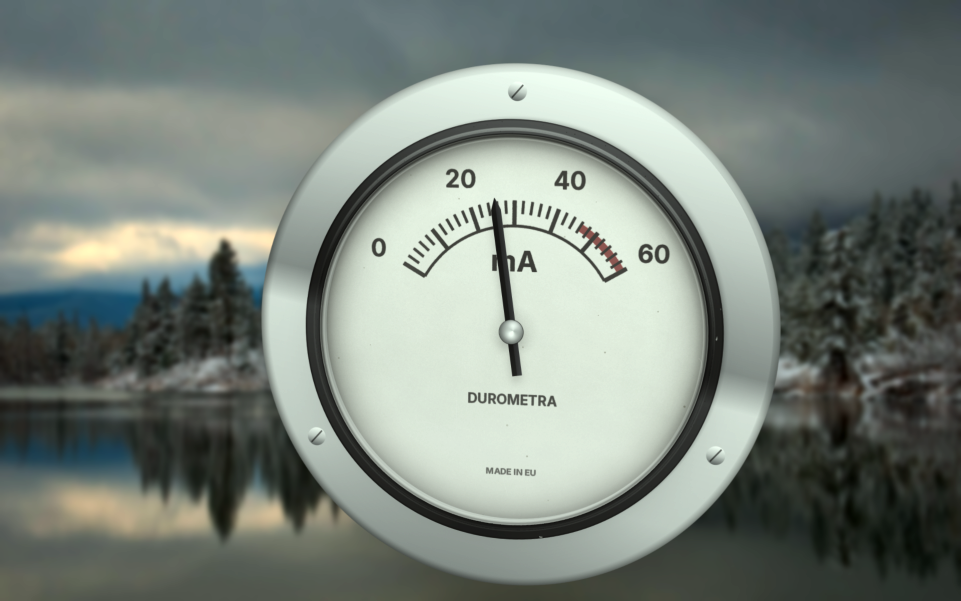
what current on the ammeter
26 mA
